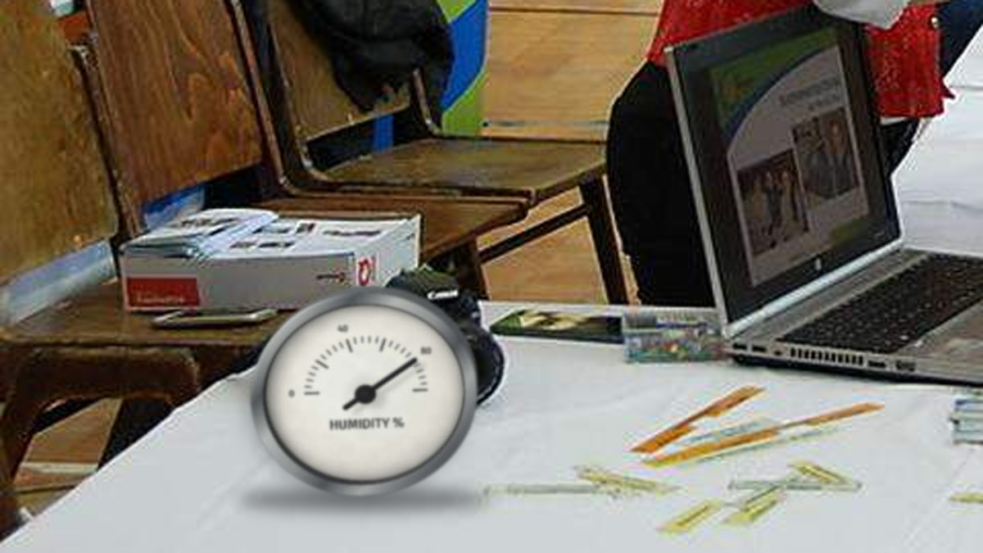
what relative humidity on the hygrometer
80 %
